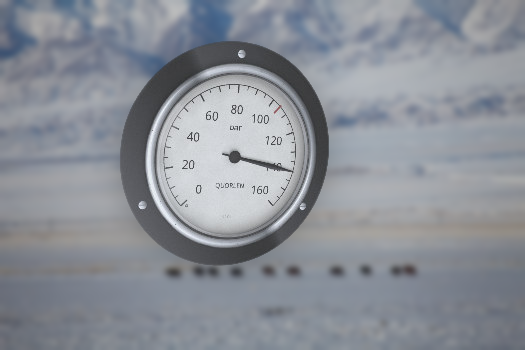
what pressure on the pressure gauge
140 bar
